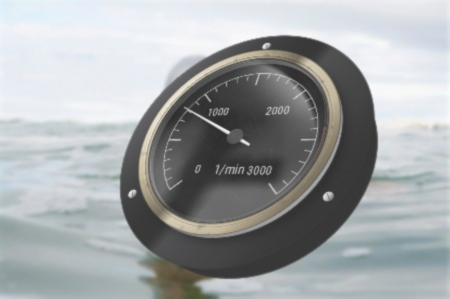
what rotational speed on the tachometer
800 rpm
